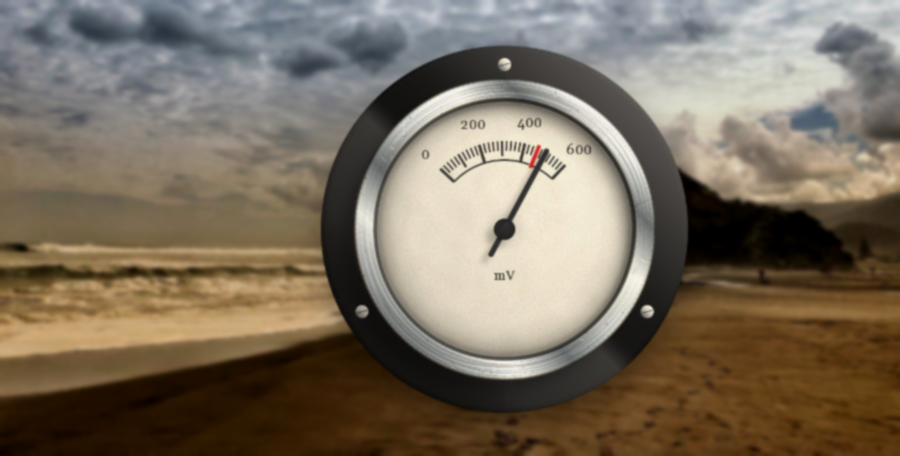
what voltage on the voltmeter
500 mV
